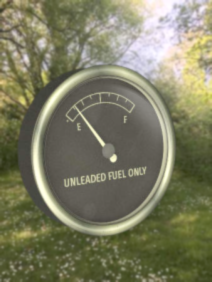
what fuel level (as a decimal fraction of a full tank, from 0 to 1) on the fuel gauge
0.125
